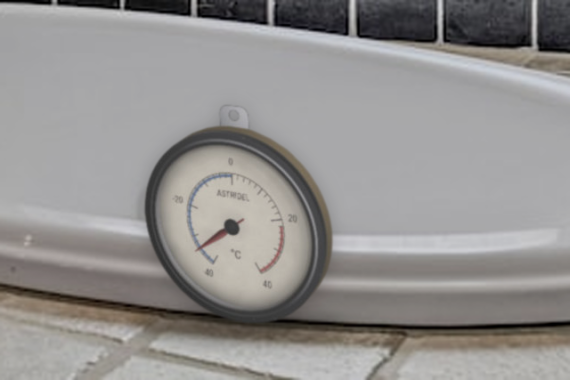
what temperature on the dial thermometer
-34 °C
